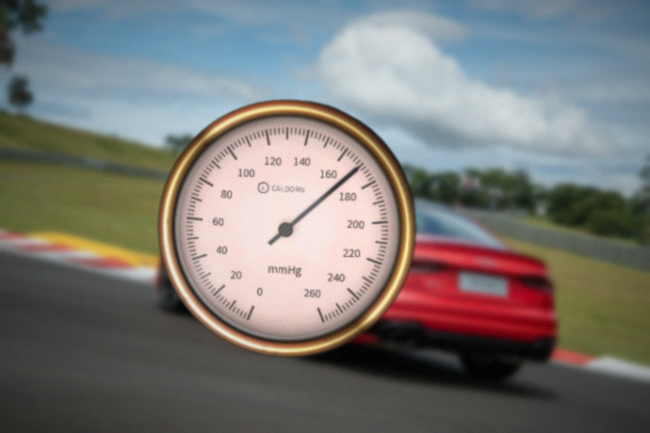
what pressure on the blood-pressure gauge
170 mmHg
